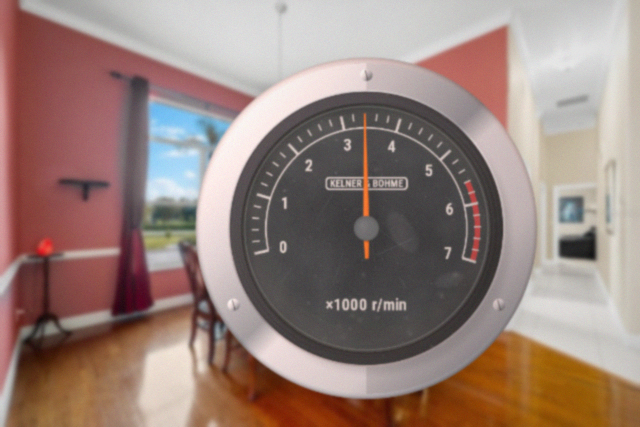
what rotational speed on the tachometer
3400 rpm
